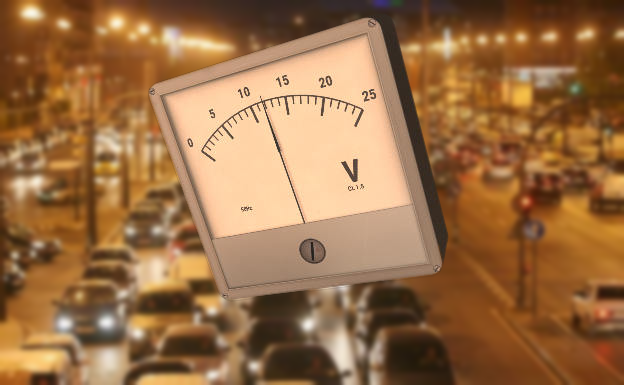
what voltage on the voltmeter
12 V
